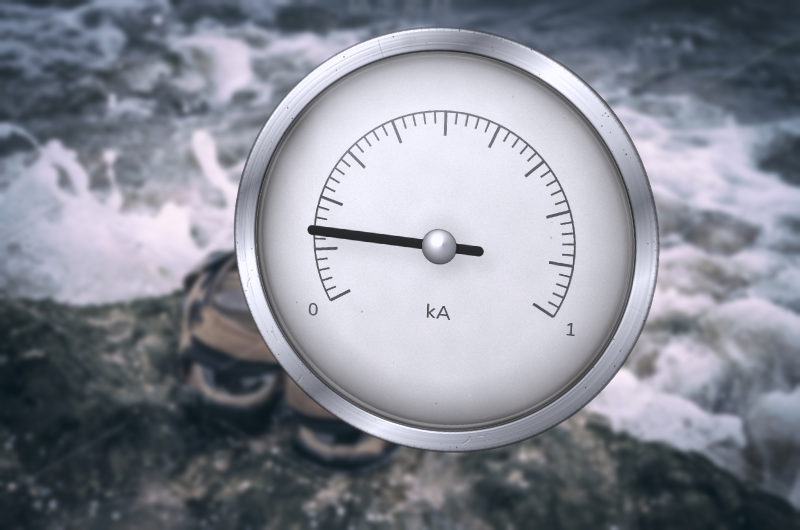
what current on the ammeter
0.14 kA
